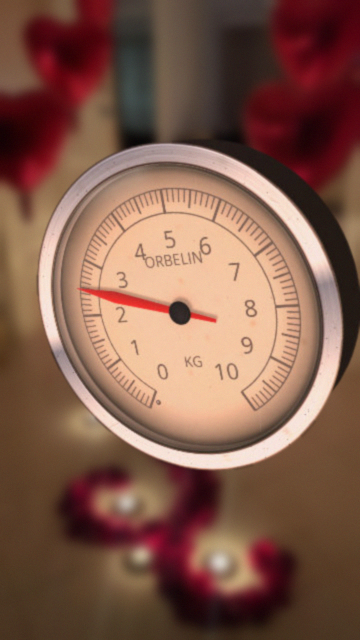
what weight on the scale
2.5 kg
